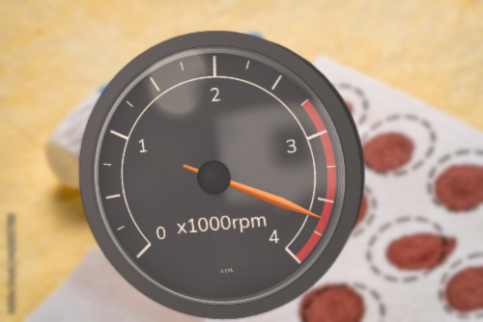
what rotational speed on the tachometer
3625 rpm
